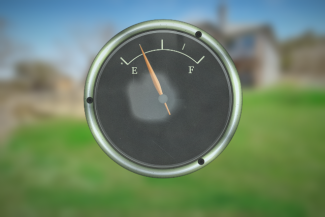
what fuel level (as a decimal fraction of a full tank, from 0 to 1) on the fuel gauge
0.25
